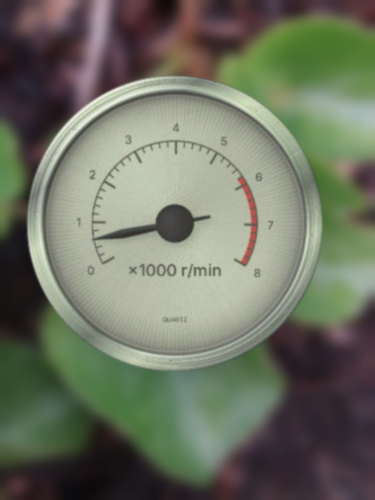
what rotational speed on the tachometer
600 rpm
